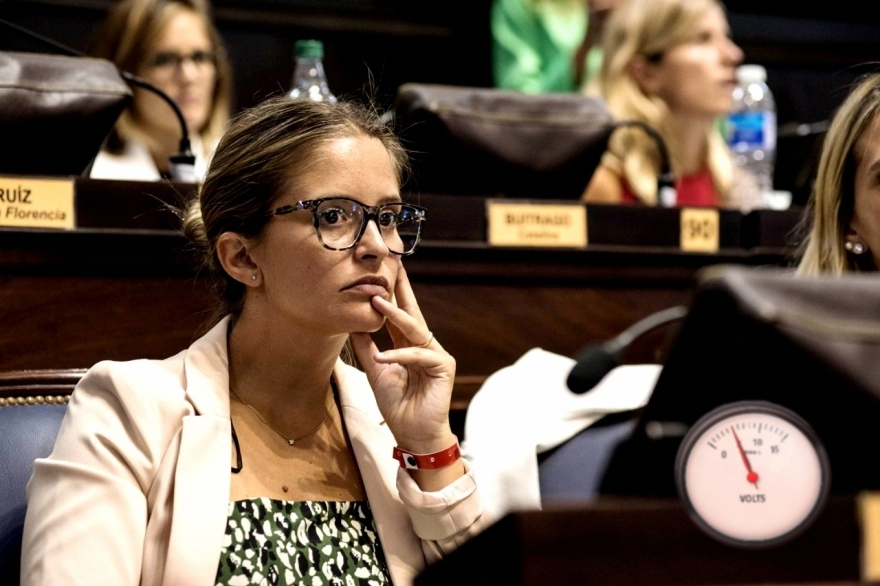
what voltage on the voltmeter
5 V
